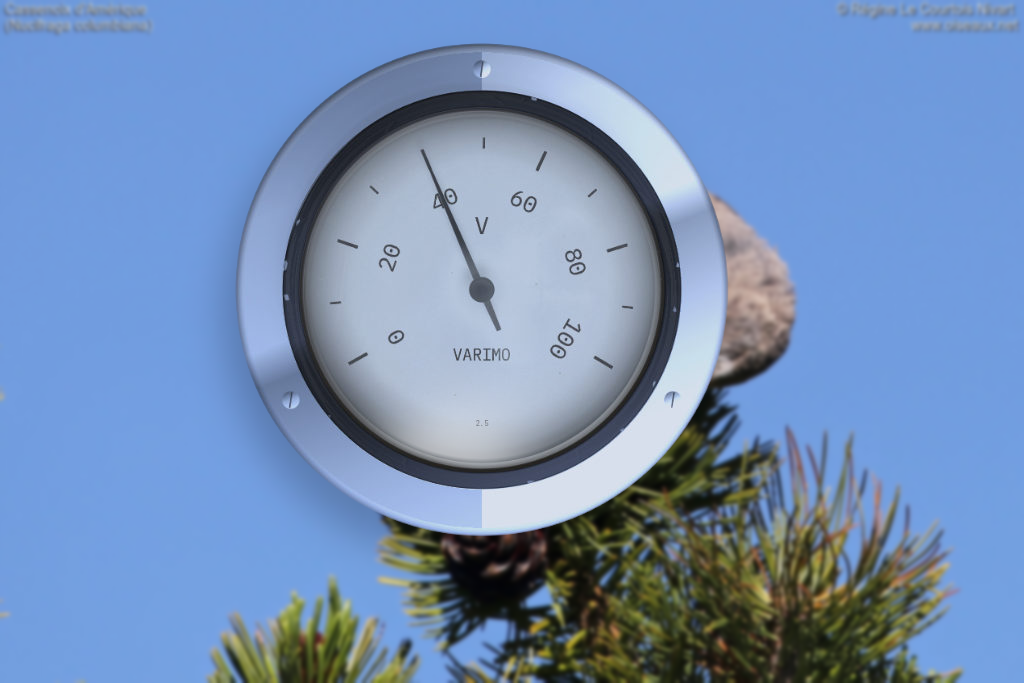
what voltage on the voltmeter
40 V
